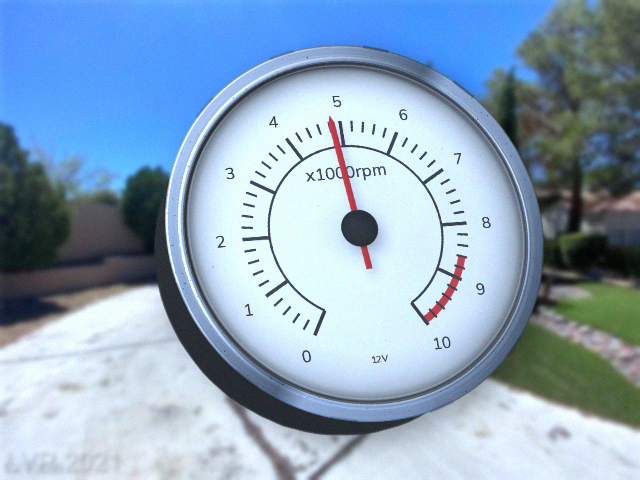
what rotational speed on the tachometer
4800 rpm
